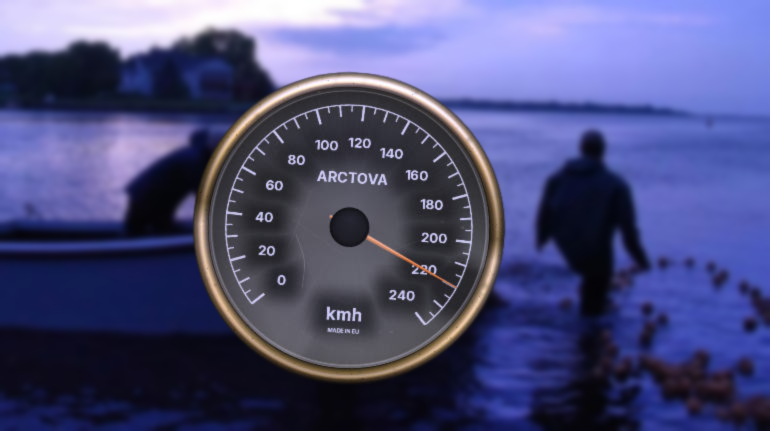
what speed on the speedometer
220 km/h
